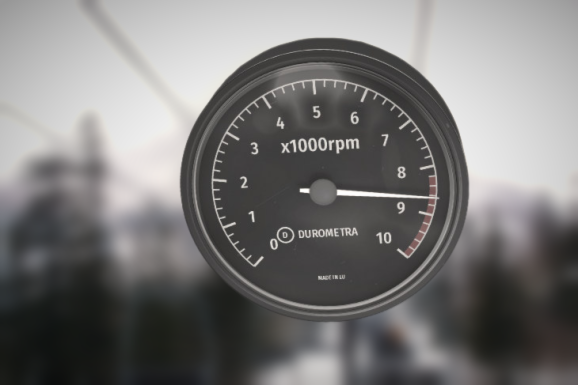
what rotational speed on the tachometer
8600 rpm
